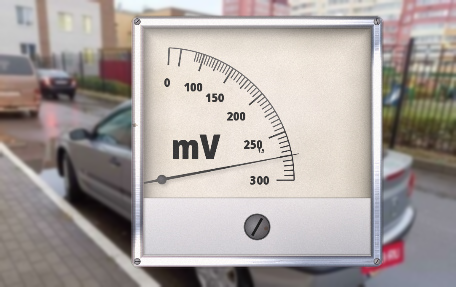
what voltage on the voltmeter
275 mV
